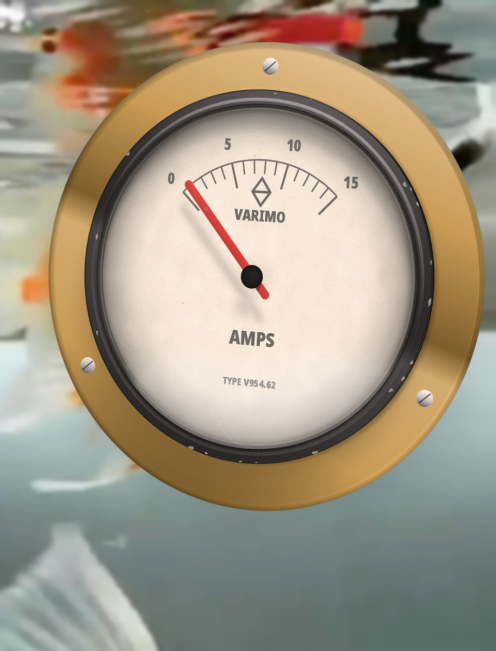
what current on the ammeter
1 A
